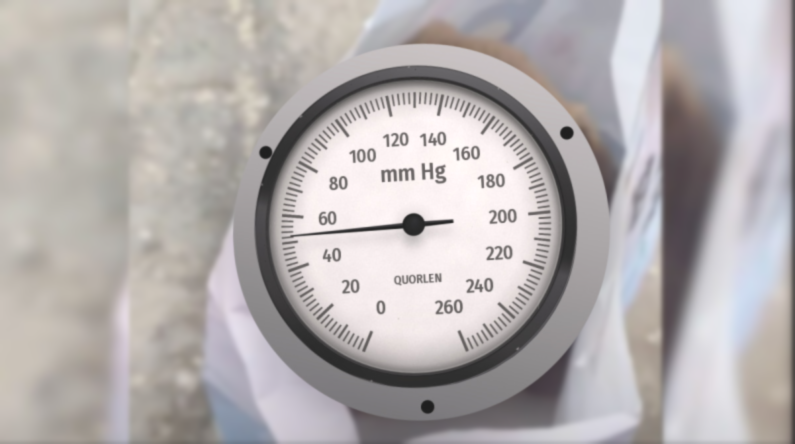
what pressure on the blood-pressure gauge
52 mmHg
